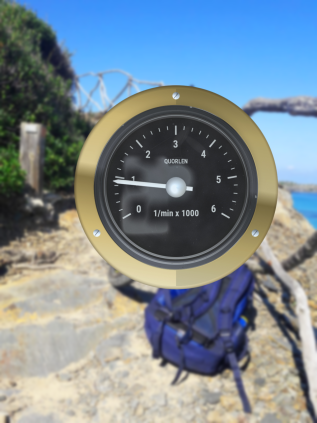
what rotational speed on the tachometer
900 rpm
